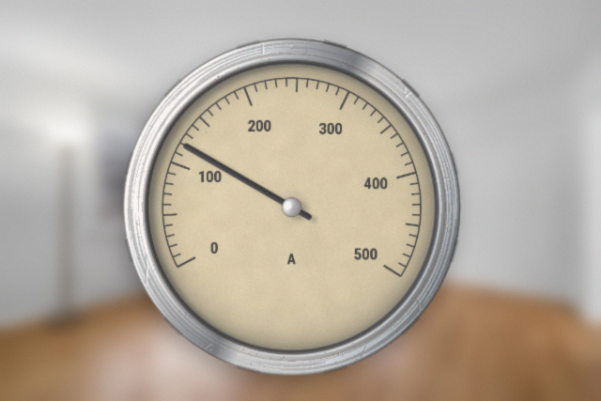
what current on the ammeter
120 A
